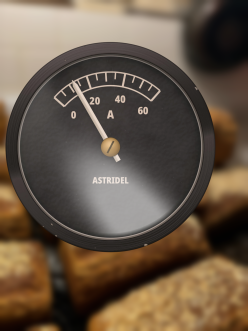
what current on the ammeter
12.5 A
